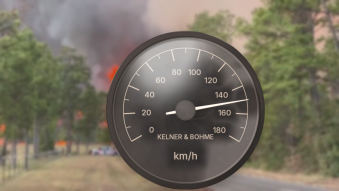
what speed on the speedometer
150 km/h
